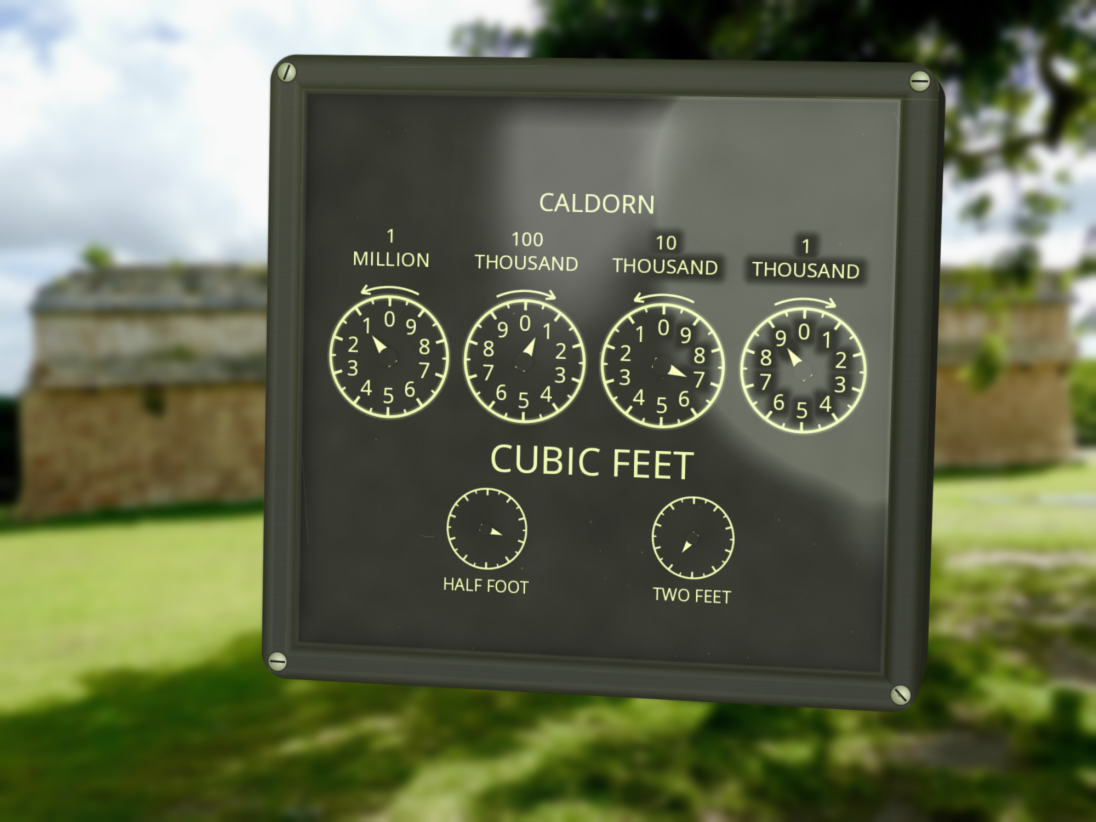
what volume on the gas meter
106900 ft³
